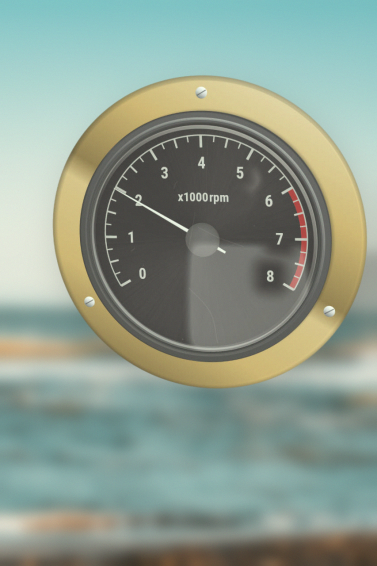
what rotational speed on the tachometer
2000 rpm
